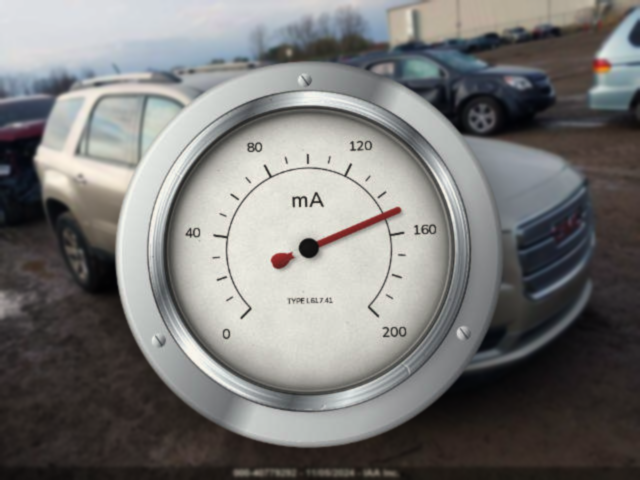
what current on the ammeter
150 mA
